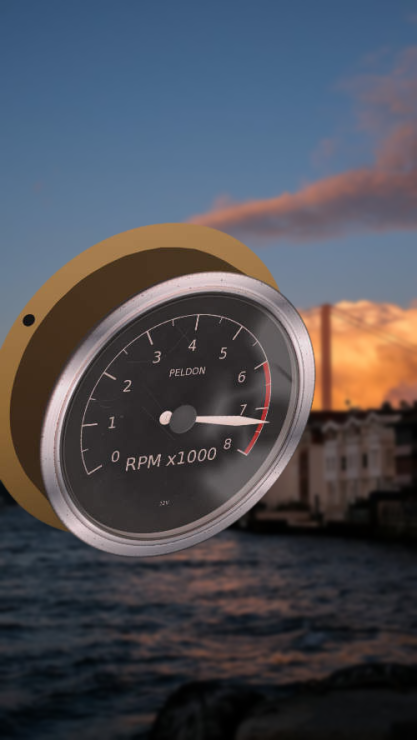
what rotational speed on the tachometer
7250 rpm
